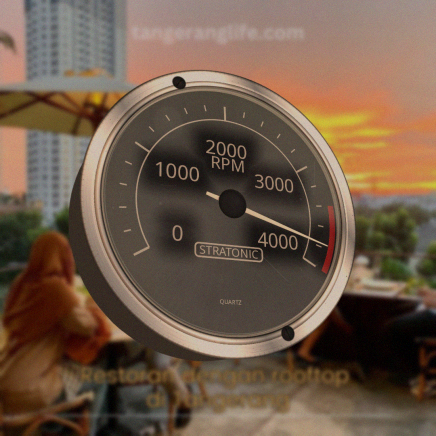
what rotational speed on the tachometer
3800 rpm
